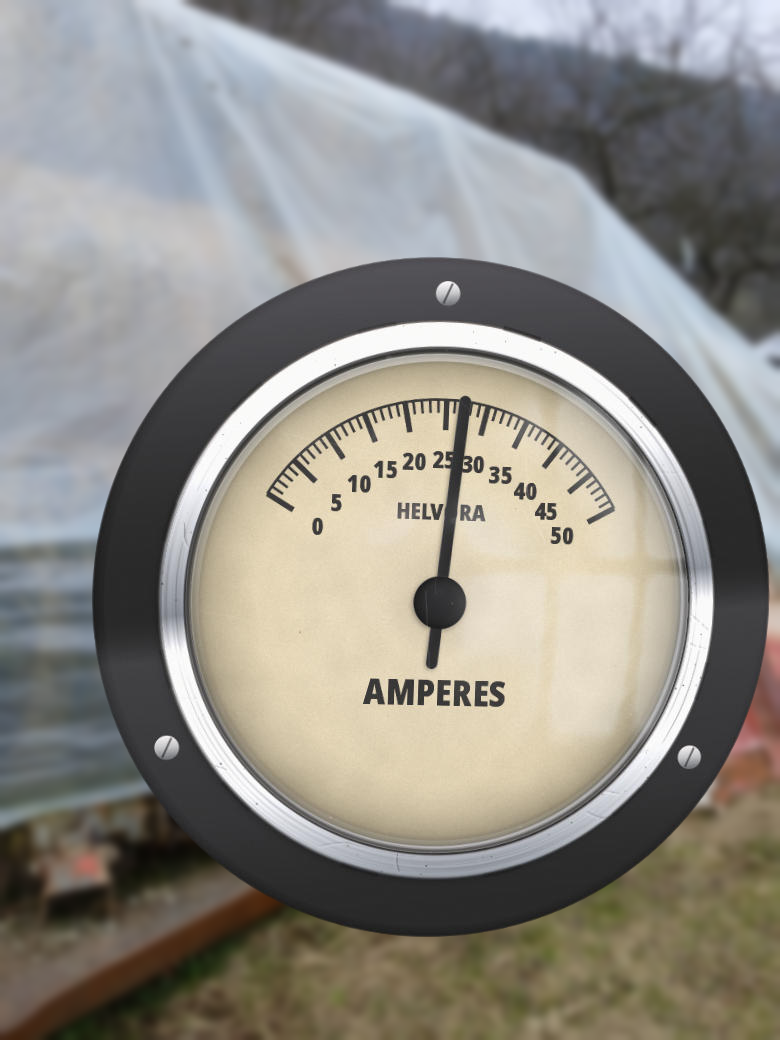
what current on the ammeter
27 A
